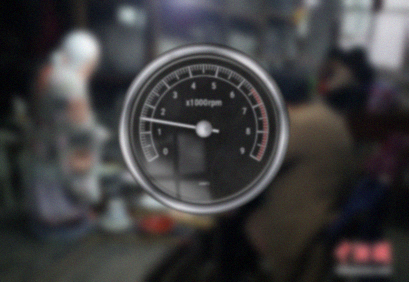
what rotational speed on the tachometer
1500 rpm
